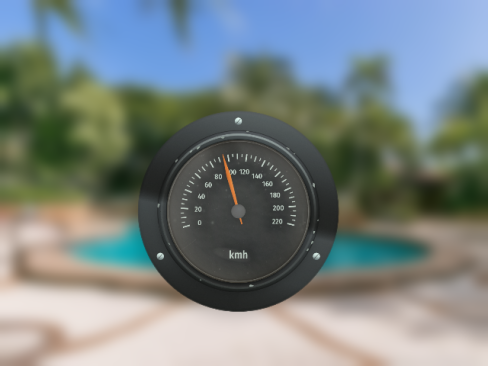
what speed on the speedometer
95 km/h
